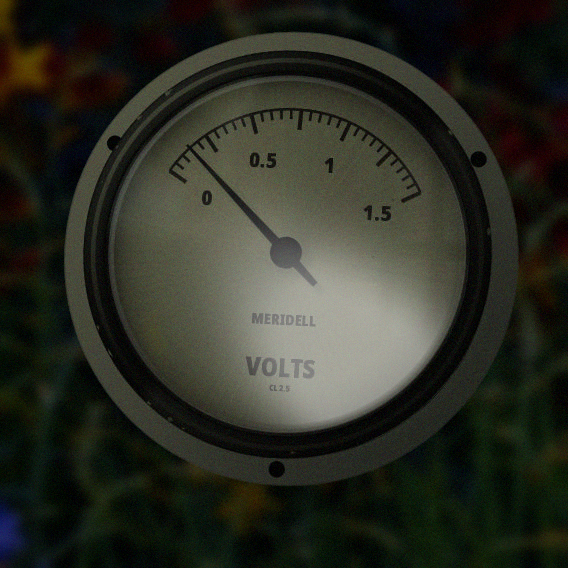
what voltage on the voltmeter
0.15 V
